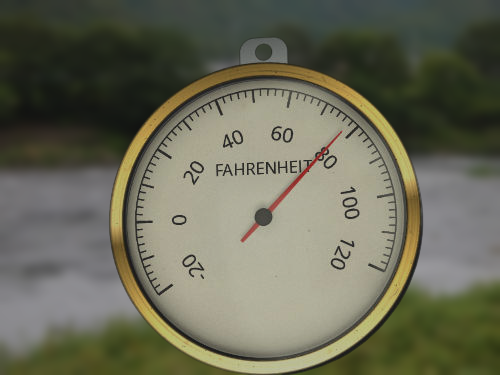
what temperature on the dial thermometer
78 °F
